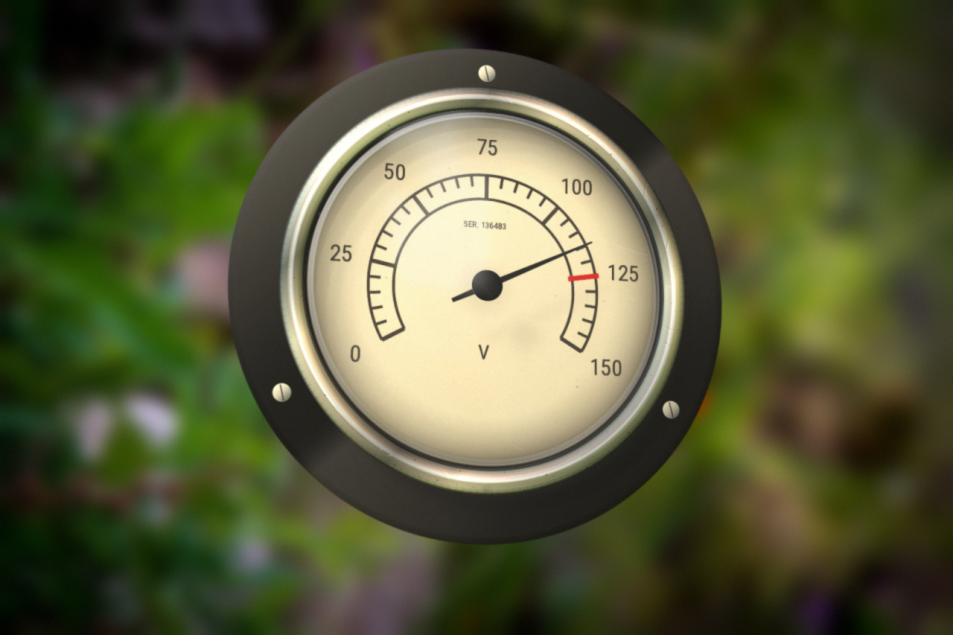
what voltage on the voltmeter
115 V
